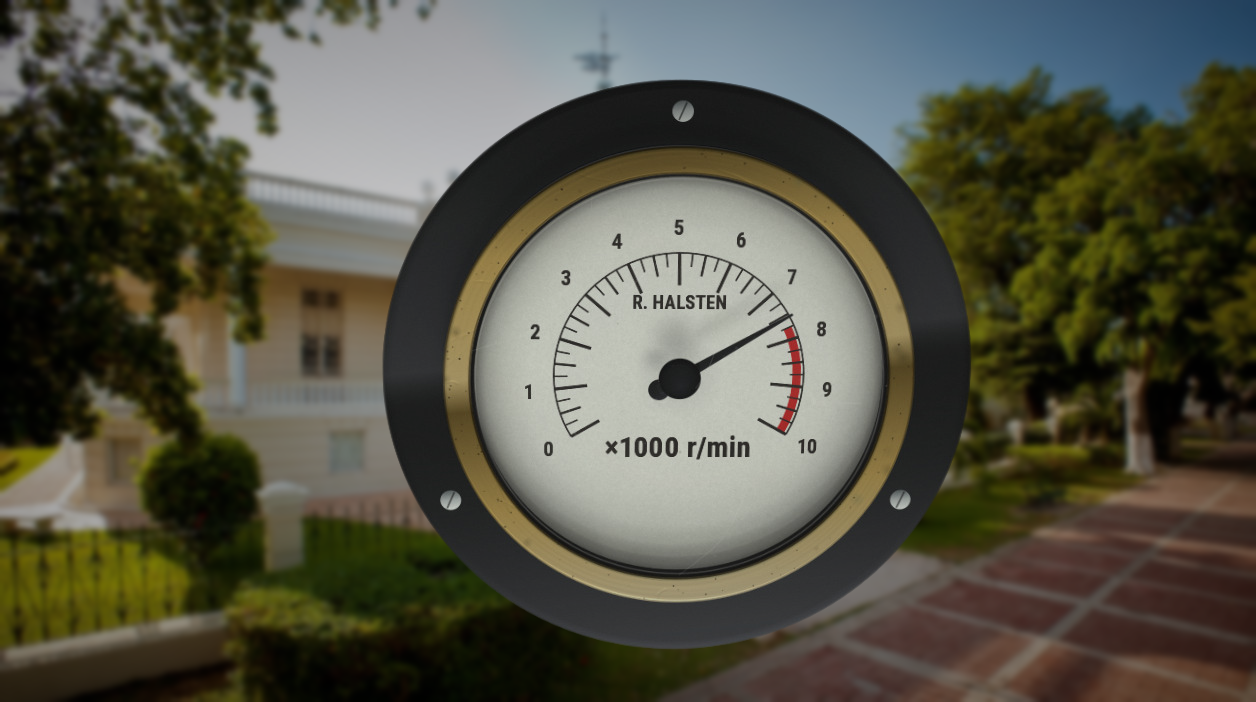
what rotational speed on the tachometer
7500 rpm
